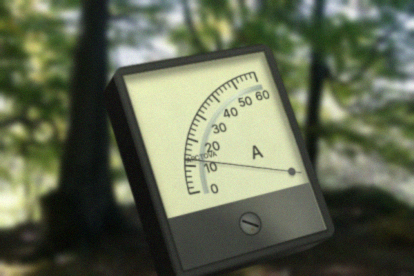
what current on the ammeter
12 A
